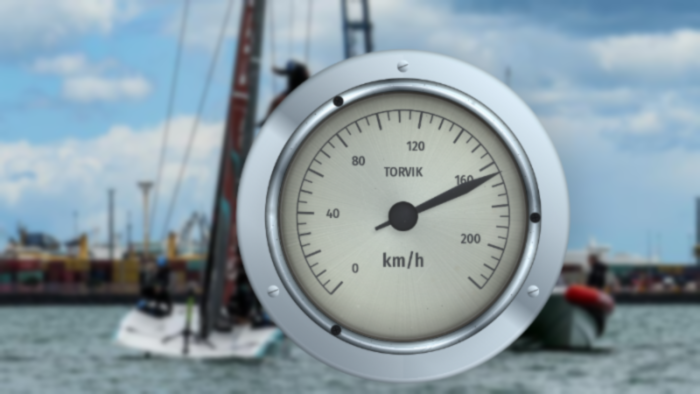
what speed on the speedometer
165 km/h
